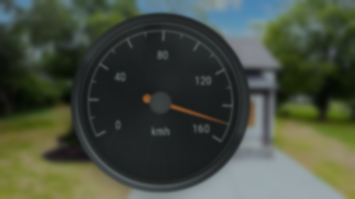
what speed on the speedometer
150 km/h
